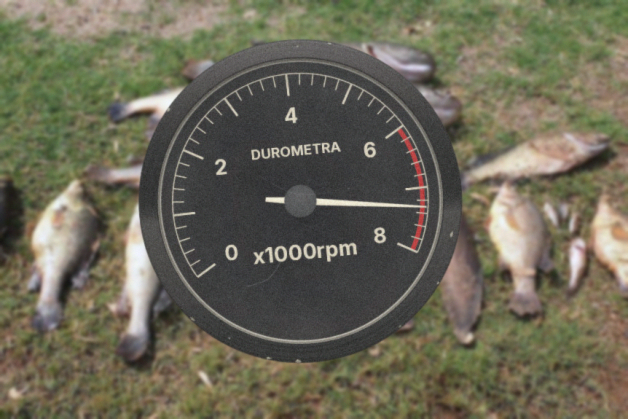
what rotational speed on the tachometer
7300 rpm
